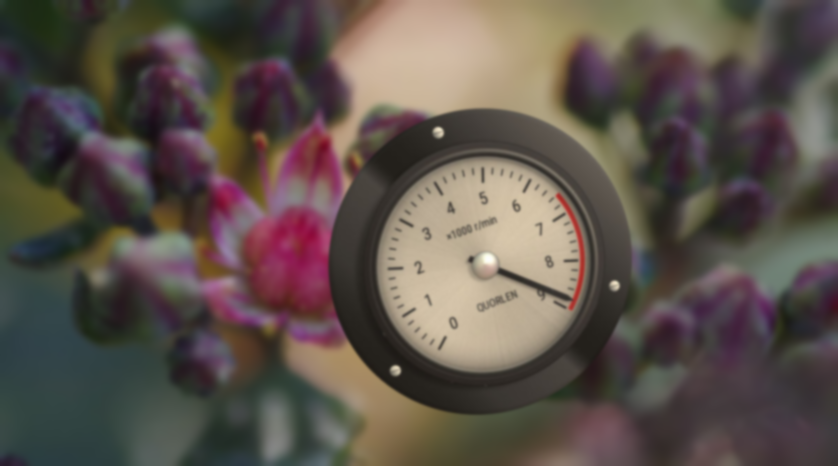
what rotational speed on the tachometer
8800 rpm
